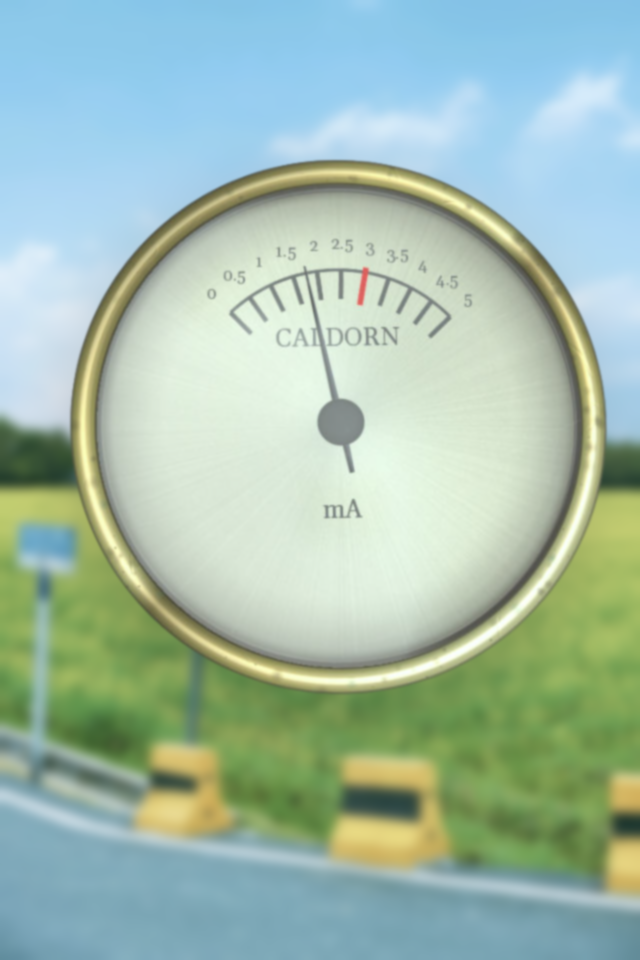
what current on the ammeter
1.75 mA
